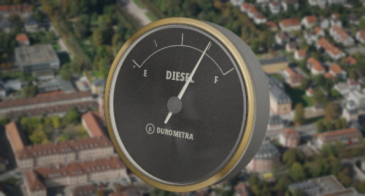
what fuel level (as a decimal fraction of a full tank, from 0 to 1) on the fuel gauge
0.75
